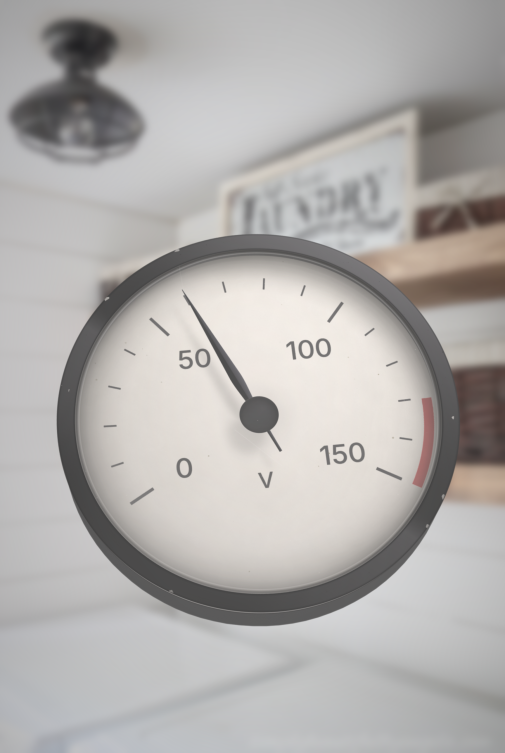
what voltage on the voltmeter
60 V
